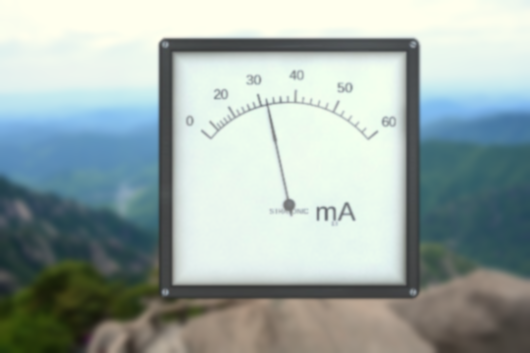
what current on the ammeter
32 mA
